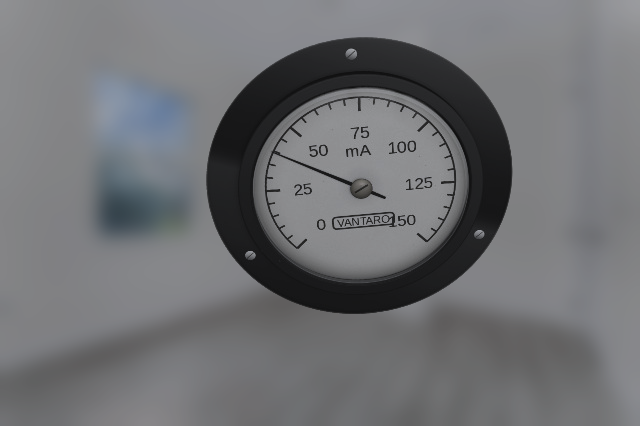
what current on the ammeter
40 mA
